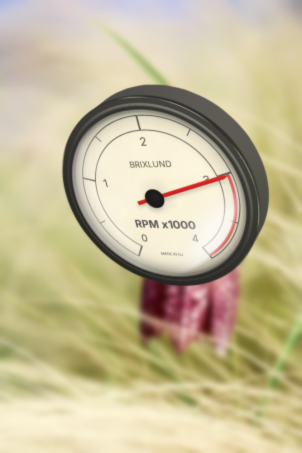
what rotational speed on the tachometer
3000 rpm
